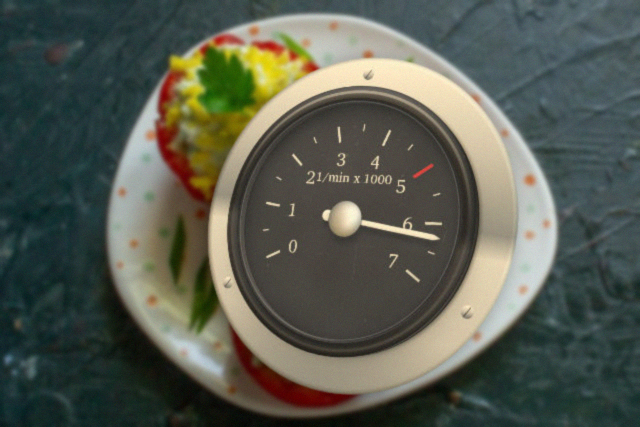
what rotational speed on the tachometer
6250 rpm
